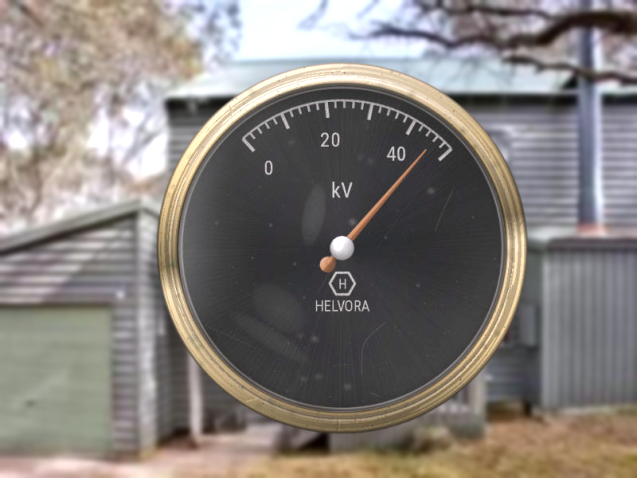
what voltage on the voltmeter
46 kV
